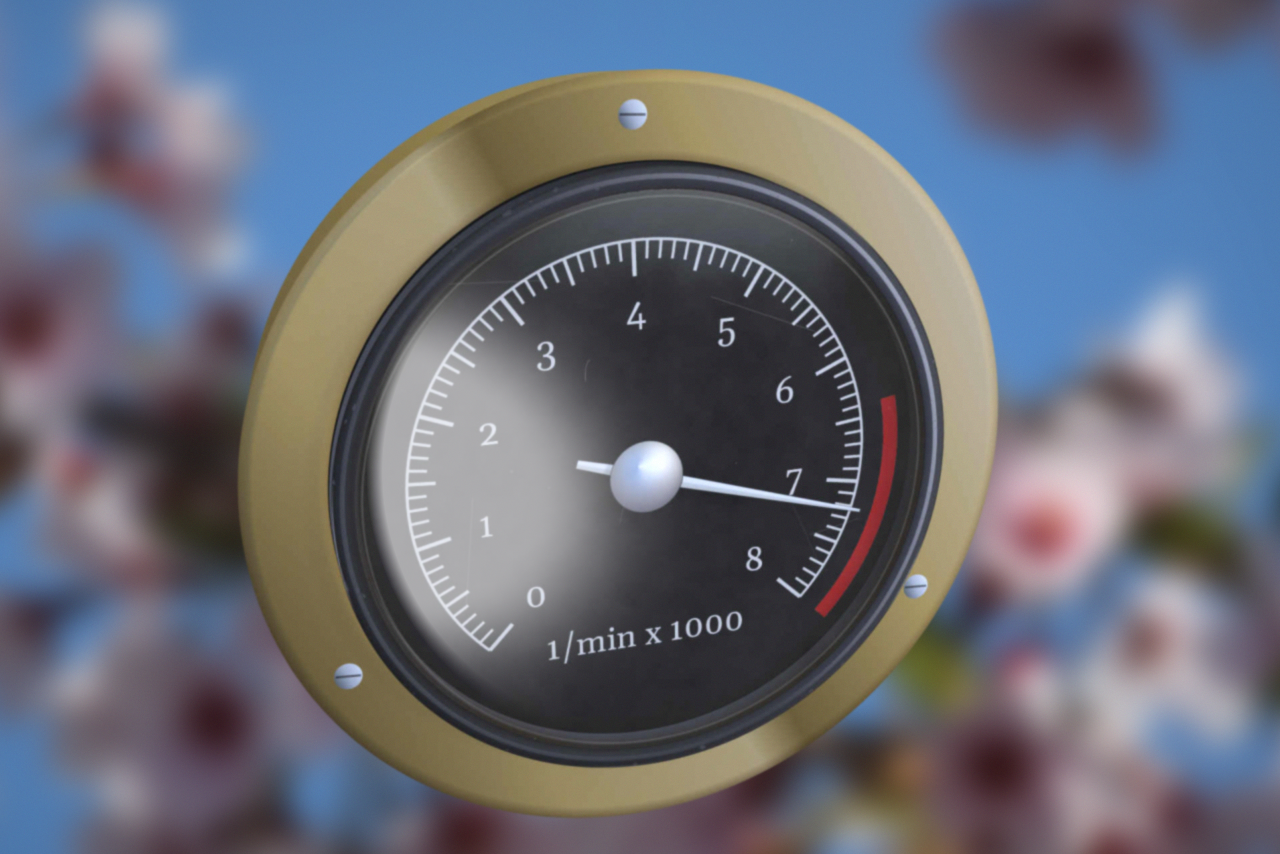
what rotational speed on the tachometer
7200 rpm
